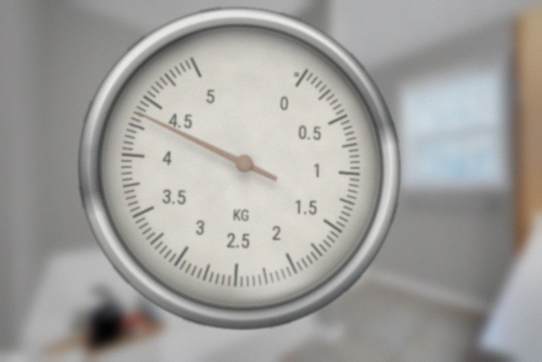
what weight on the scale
4.35 kg
